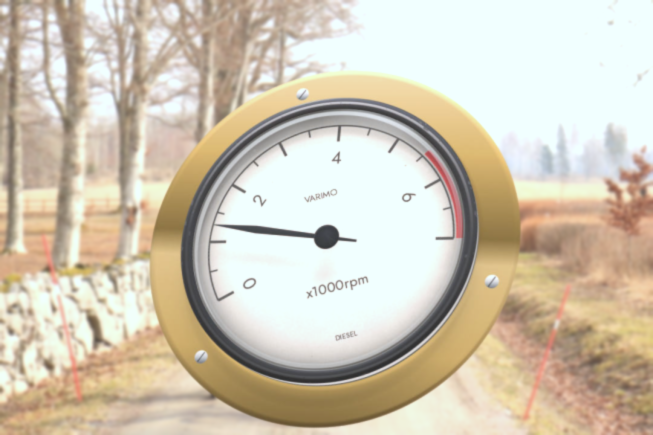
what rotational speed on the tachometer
1250 rpm
